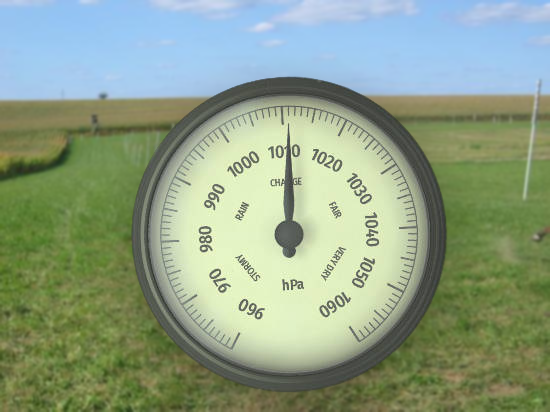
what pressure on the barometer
1011 hPa
